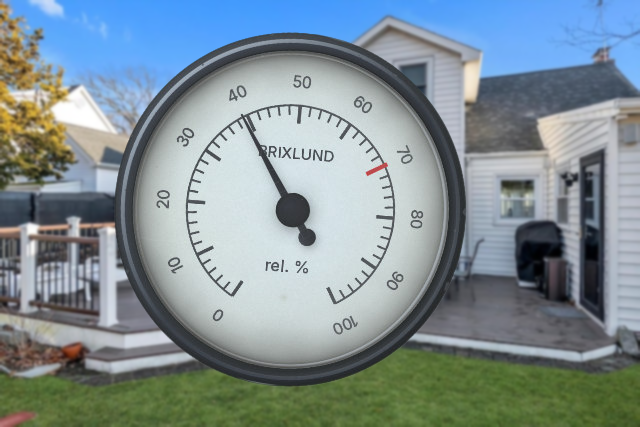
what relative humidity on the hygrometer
39 %
